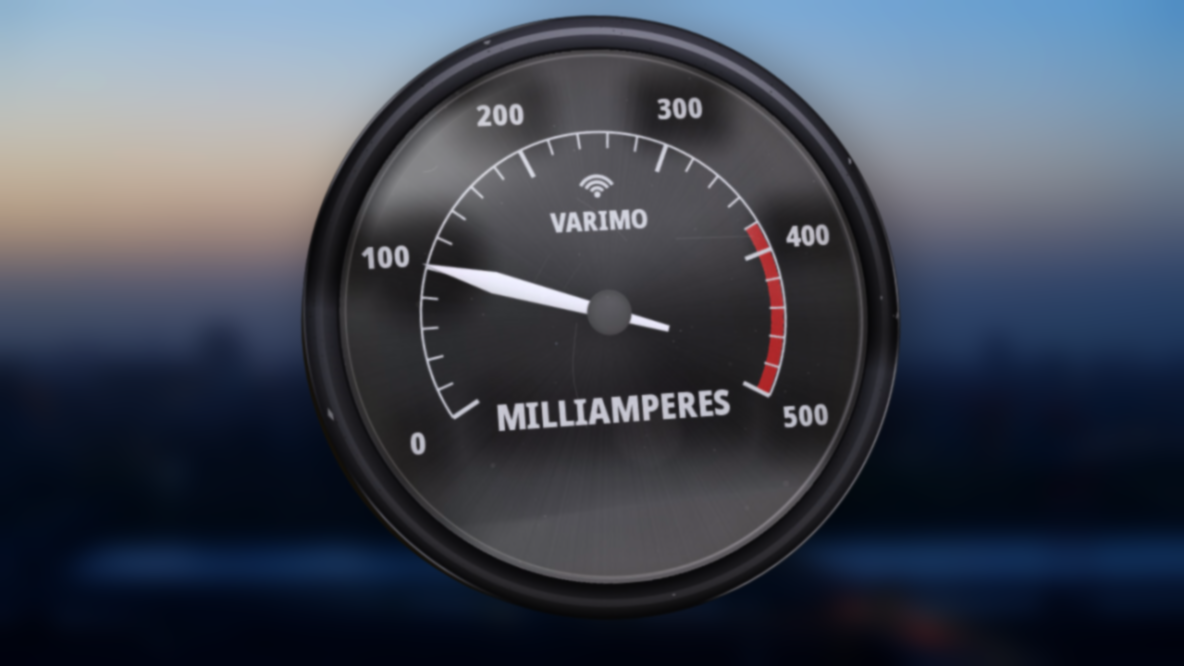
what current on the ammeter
100 mA
